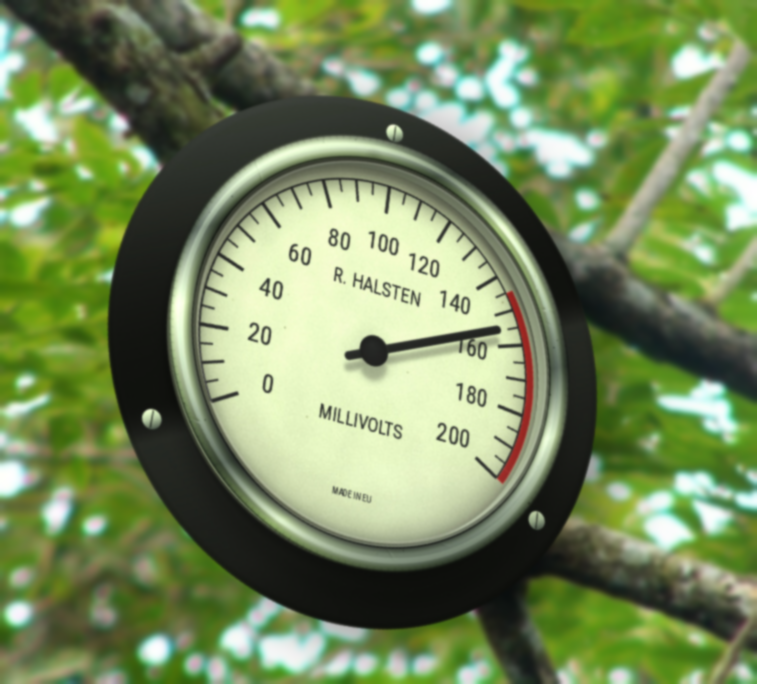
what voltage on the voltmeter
155 mV
